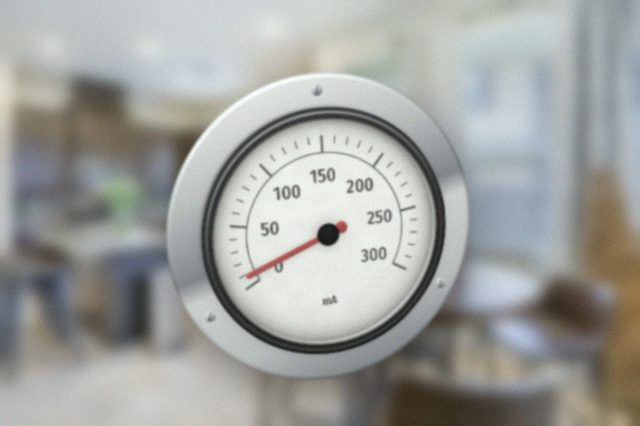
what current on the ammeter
10 mA
